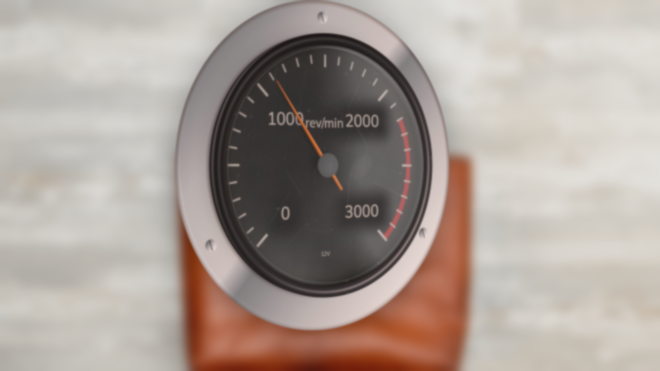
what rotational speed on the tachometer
1100 rpm
